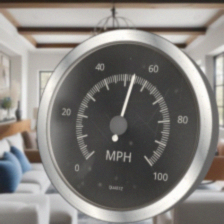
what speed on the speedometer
55 mph
